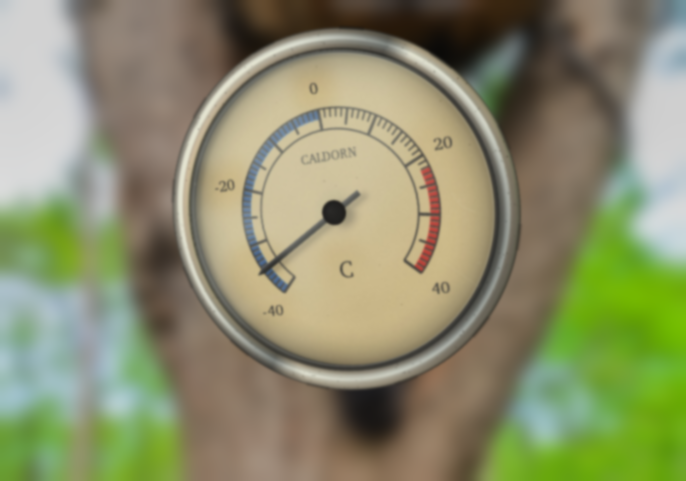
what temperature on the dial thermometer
-35 °C
